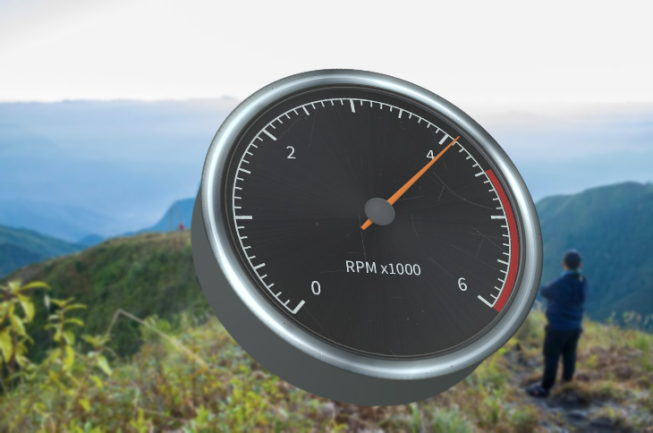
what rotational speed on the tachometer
4100 rpm
